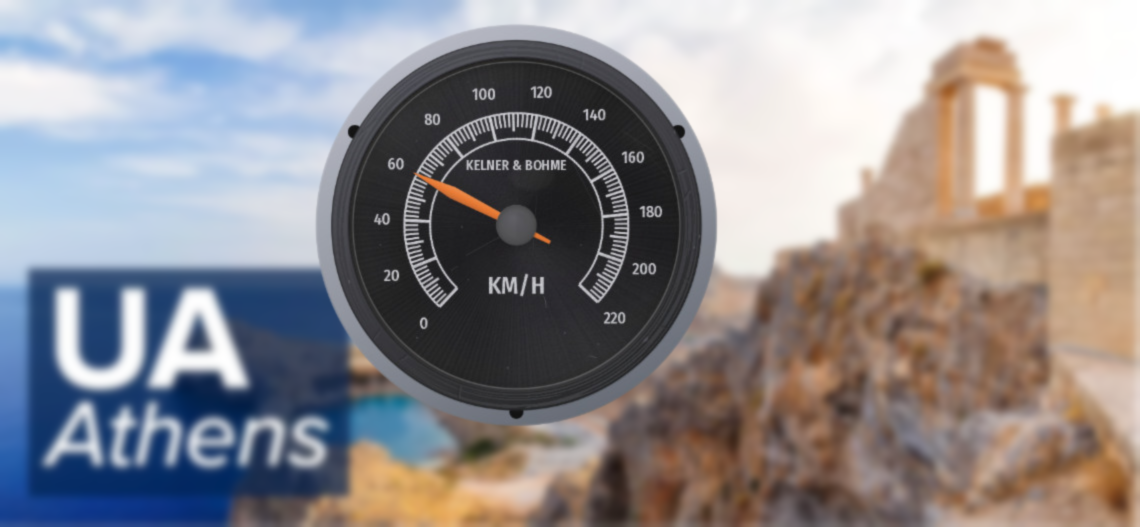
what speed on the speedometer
60 km/h
